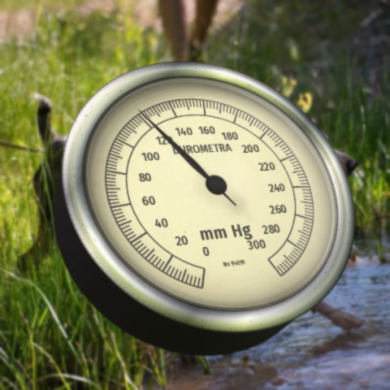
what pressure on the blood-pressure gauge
120 mmHg
